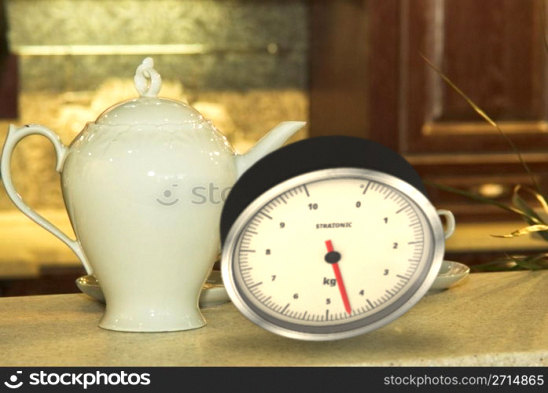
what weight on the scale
4.5 kg
